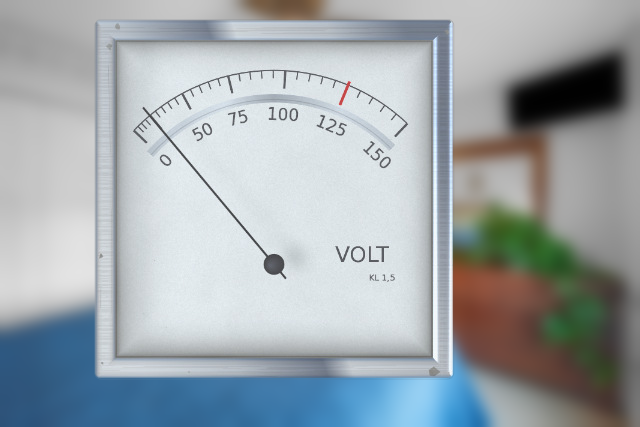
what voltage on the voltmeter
25 V
